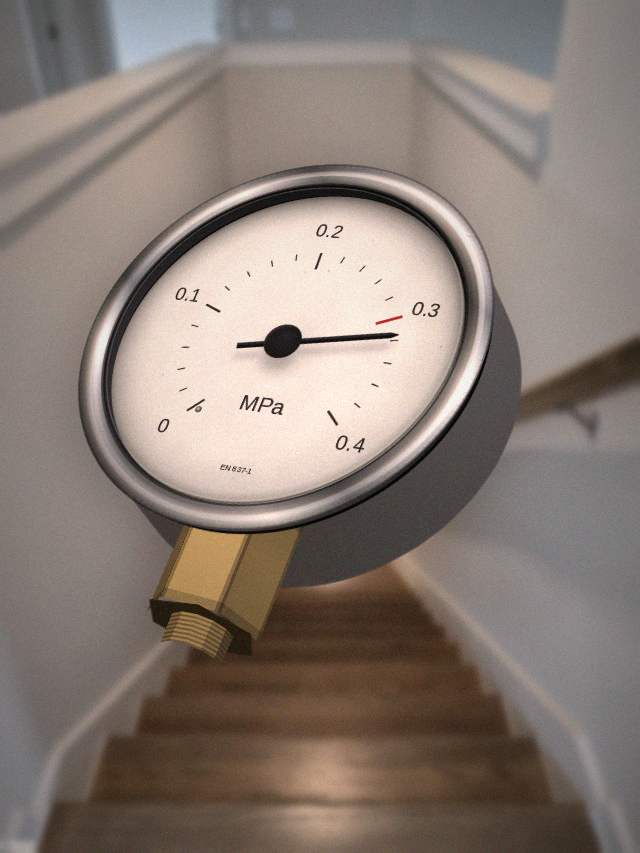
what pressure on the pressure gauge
0.32 MPa
